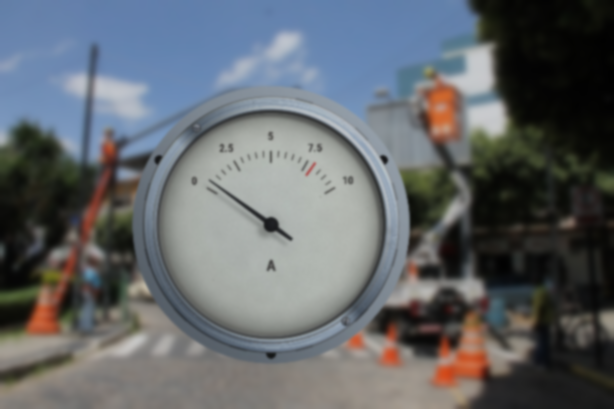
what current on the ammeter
0.5 A
